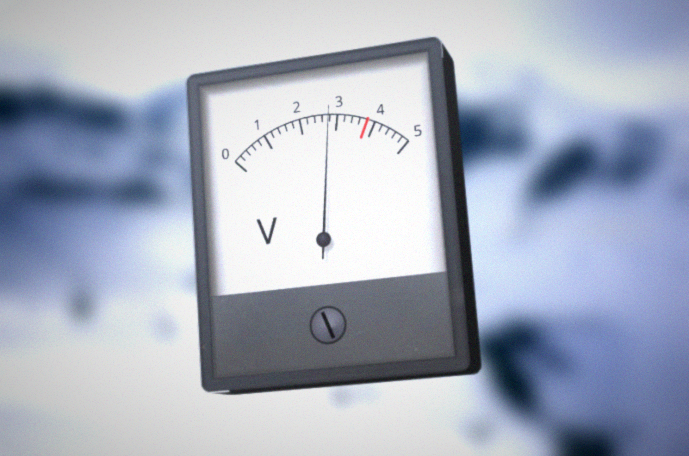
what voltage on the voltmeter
2.8 V
